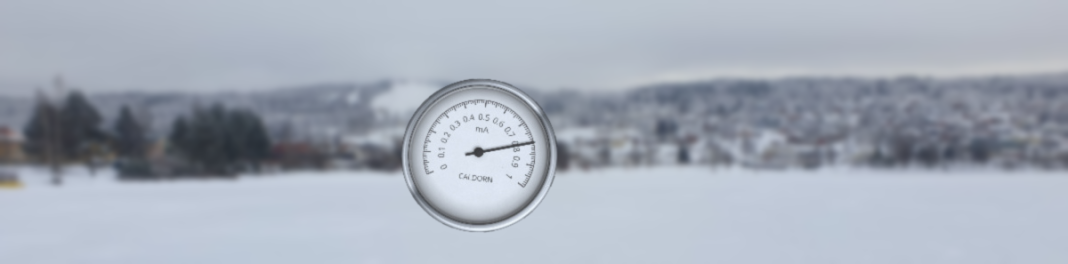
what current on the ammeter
0.8 mA
